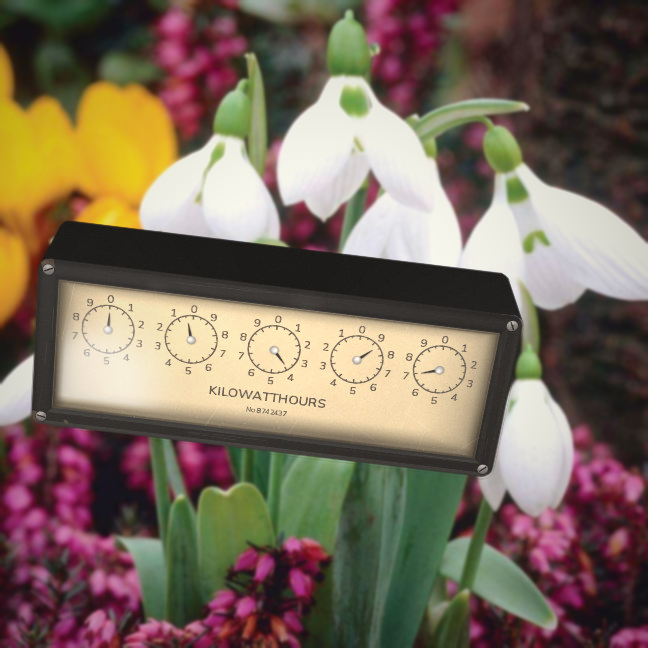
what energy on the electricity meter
387 kWh
